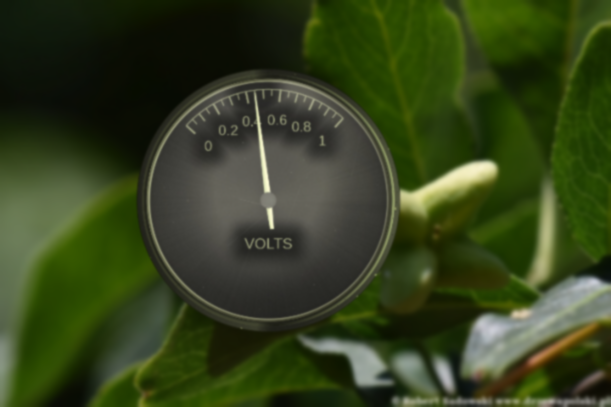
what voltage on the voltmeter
0.45 V
